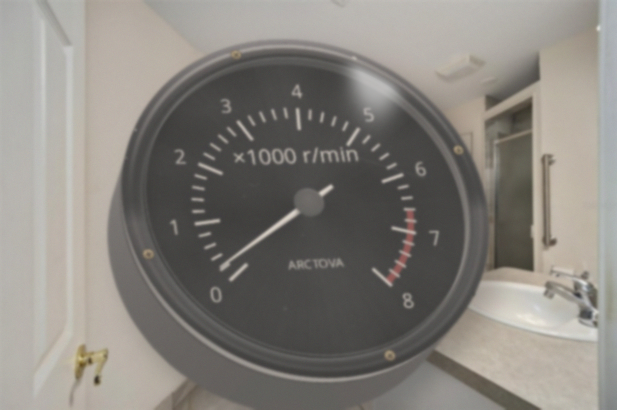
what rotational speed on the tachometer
200 rpm
